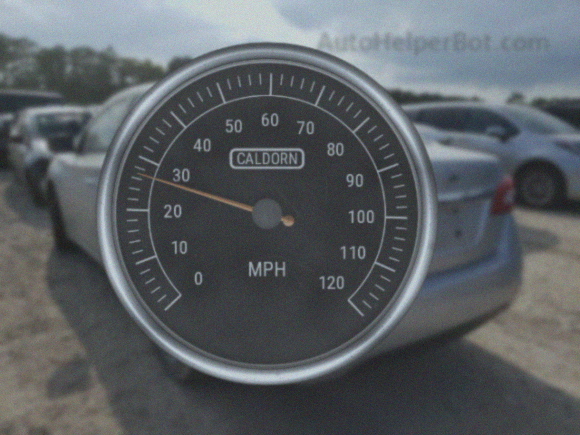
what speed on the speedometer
27 mph
